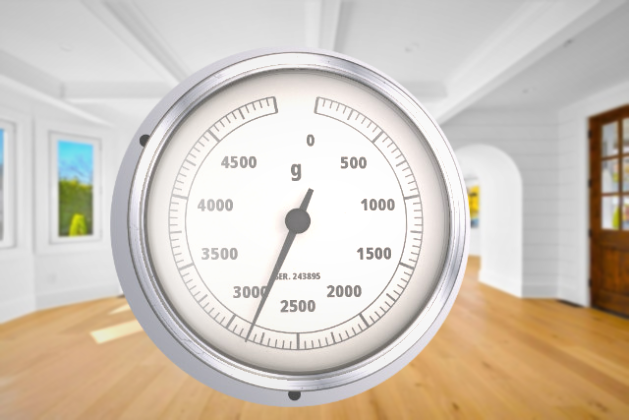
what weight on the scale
2850 g
